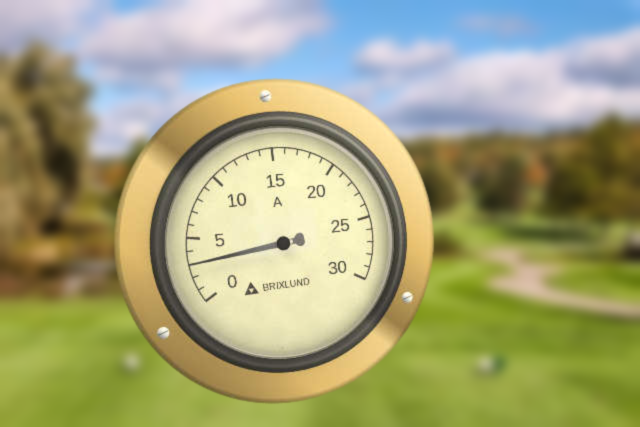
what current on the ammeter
3 A
